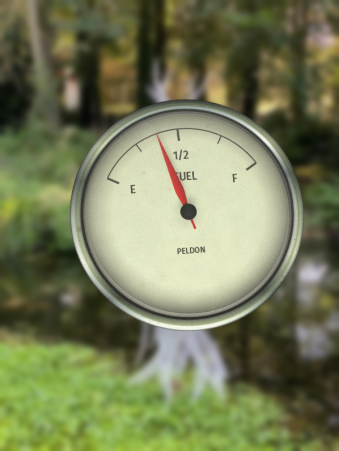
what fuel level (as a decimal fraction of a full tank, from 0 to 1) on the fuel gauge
0.375
